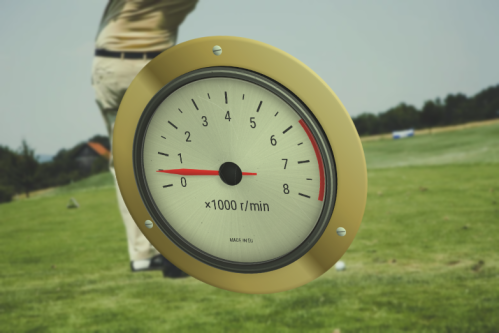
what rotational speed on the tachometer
500 rpm
